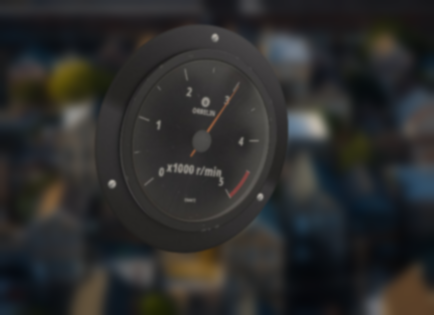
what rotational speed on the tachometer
3000 rpm
